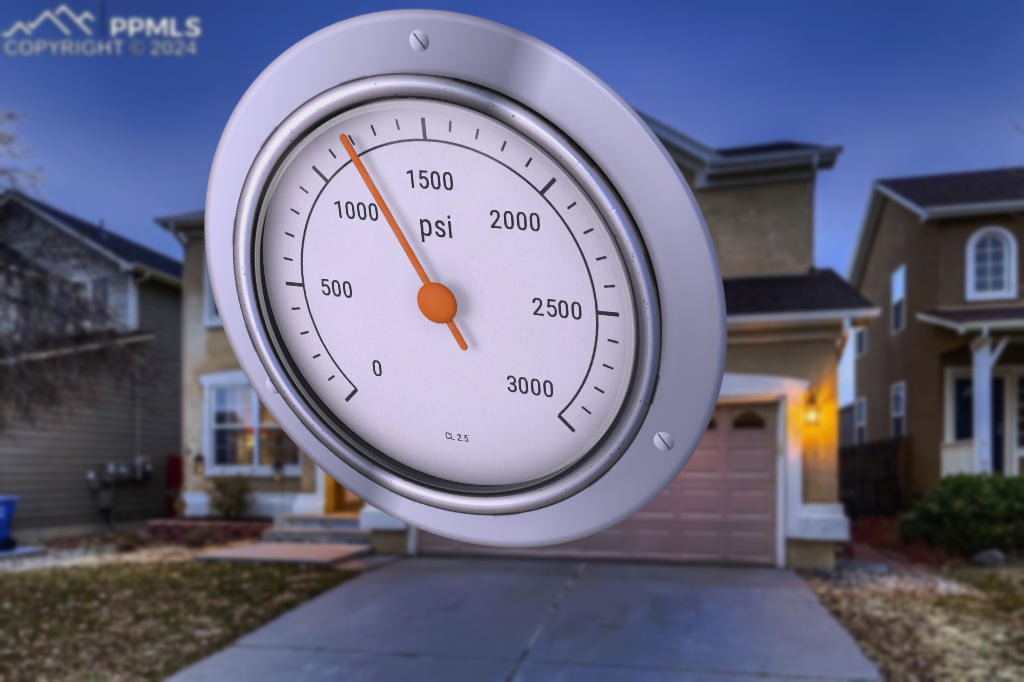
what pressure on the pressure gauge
1200 psi
